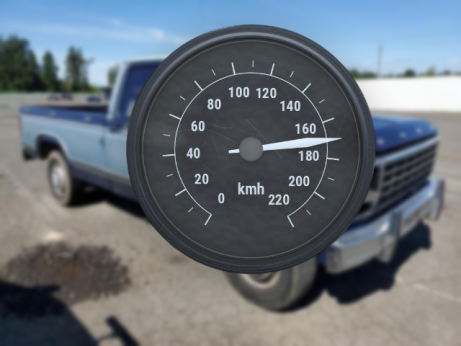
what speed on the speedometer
170 km/h
